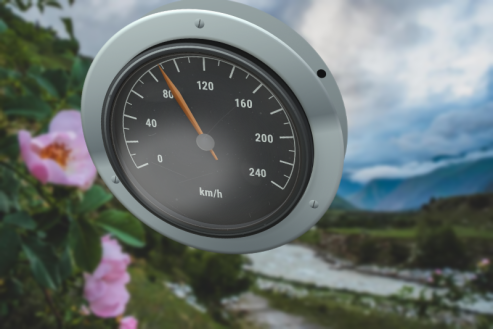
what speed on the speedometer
90 km/h
